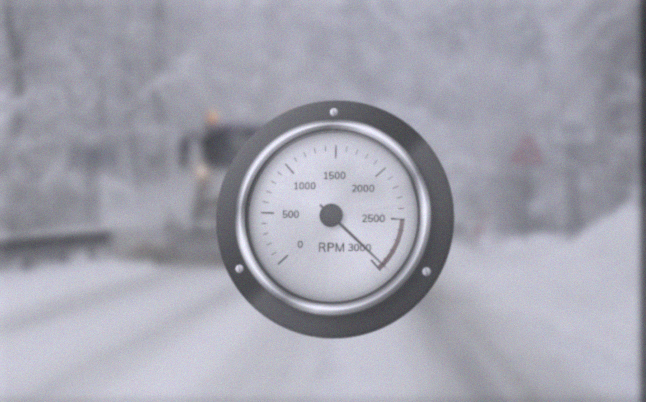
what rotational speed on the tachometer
2950 rpm
